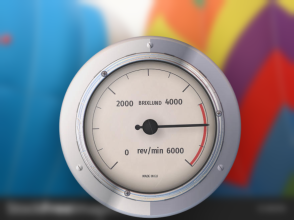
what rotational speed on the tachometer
5000 rpm
